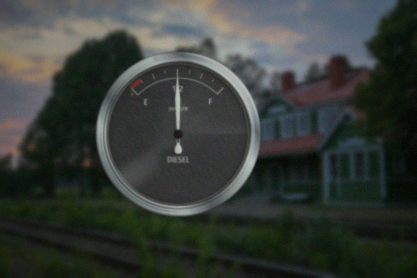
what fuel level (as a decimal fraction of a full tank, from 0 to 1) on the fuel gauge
0.5
